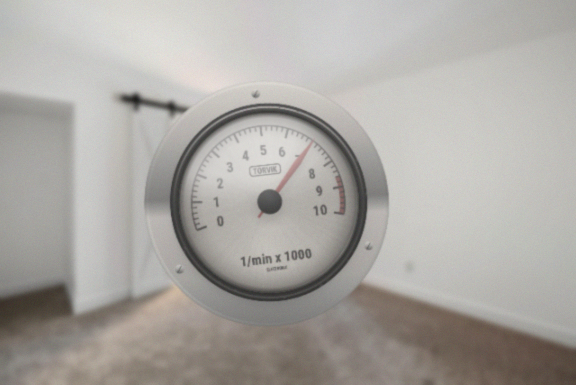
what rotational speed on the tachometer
7000 rpm
